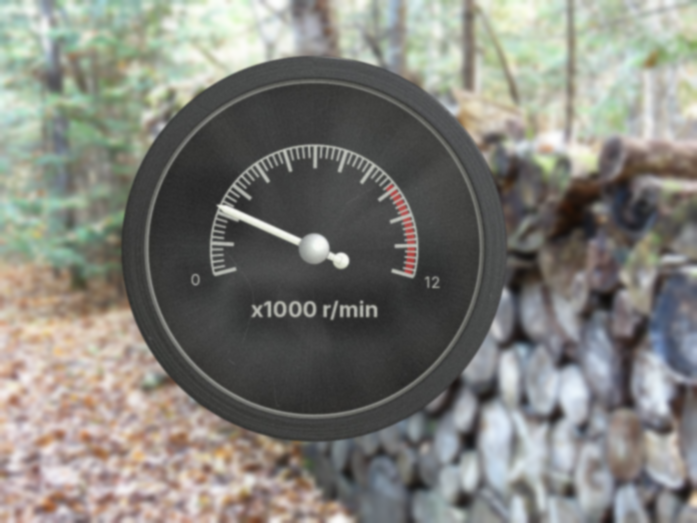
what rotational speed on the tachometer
2200 rpm
